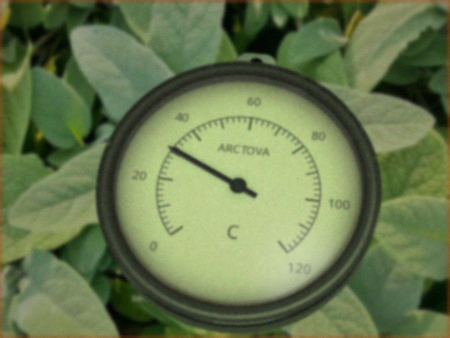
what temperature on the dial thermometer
30 °C
